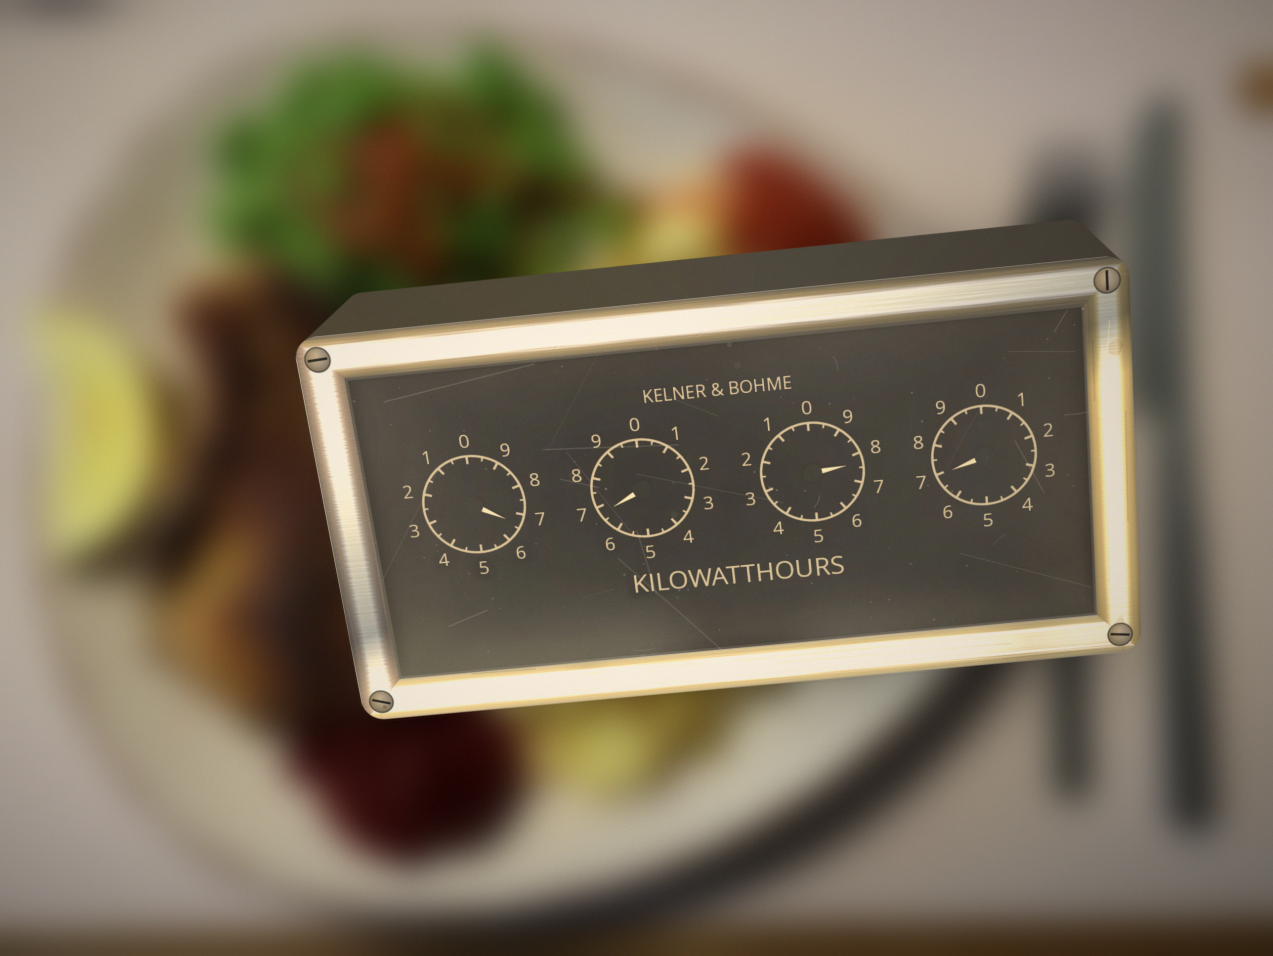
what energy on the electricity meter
6677 kWh
